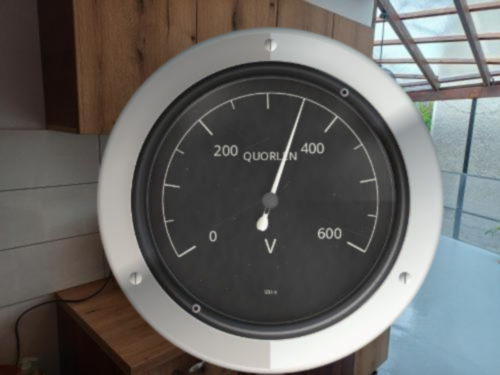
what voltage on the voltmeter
350 V
